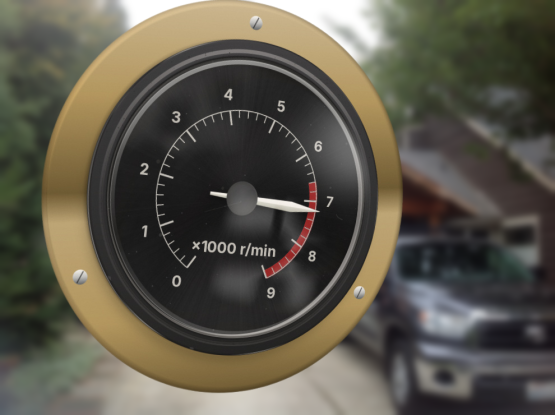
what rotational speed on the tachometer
7200 rpm
